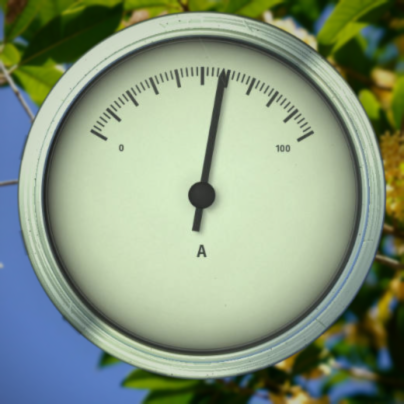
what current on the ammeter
58 A
